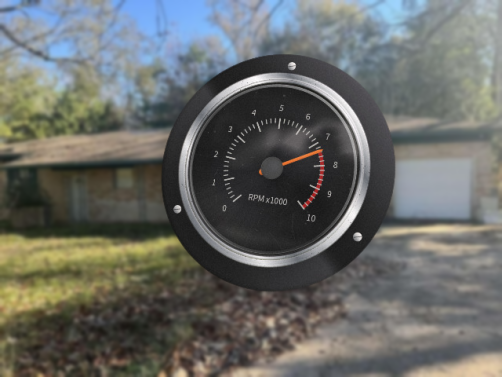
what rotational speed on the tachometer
7400 rpm
